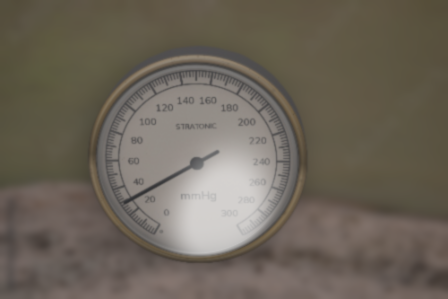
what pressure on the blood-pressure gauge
30 mmHg
